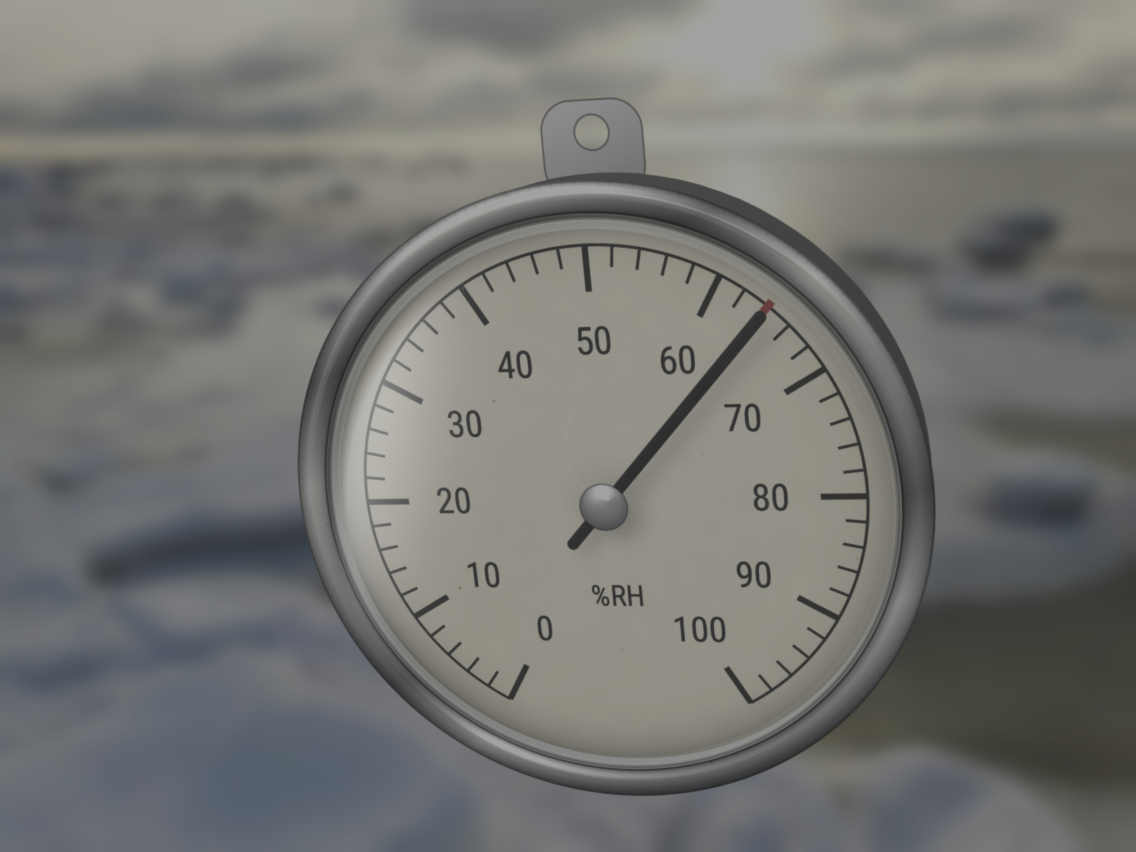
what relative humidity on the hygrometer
64 %
